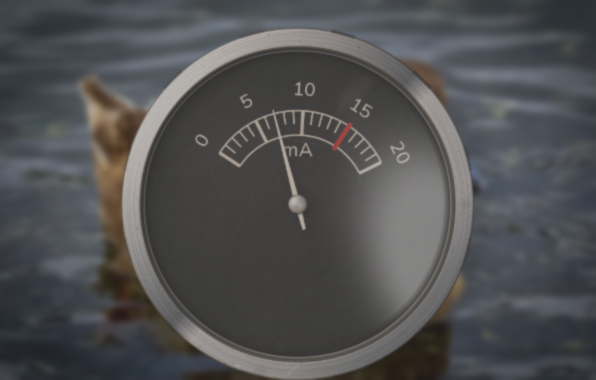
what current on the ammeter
7 mA
